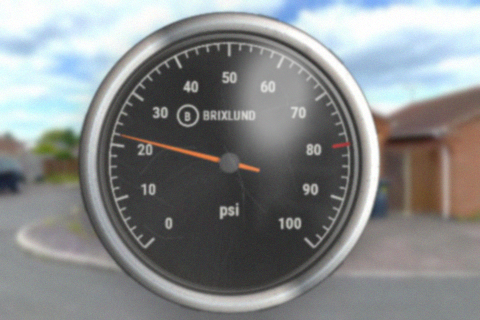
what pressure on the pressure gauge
22 psi
